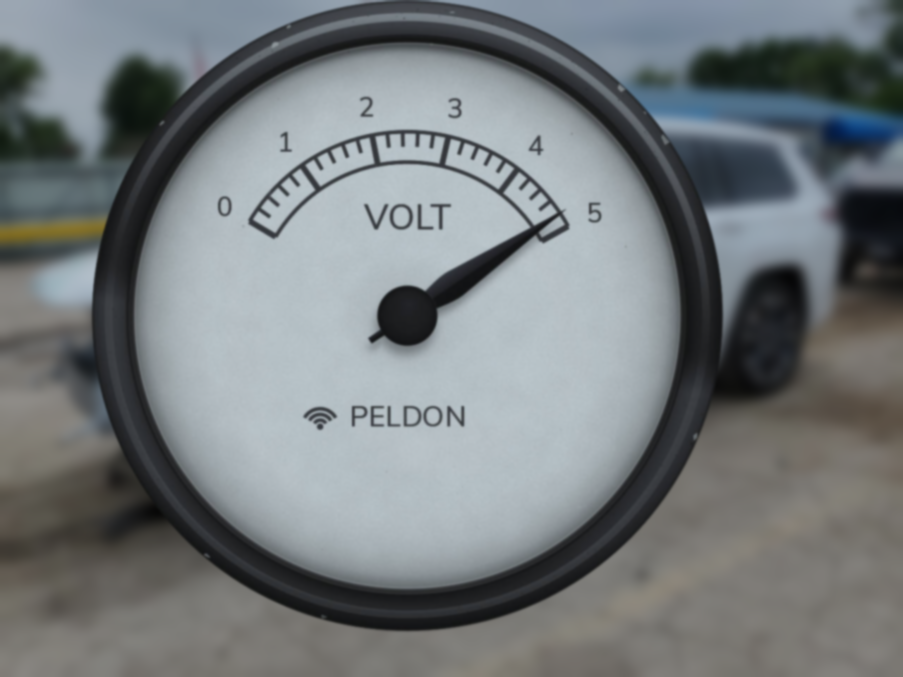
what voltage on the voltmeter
4.8 V
